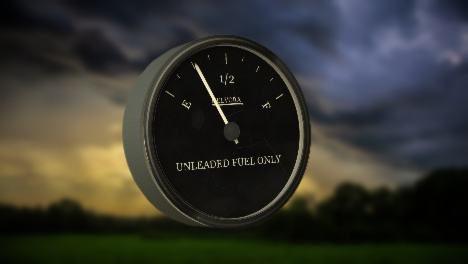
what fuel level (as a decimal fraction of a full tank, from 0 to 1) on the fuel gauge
0.25
